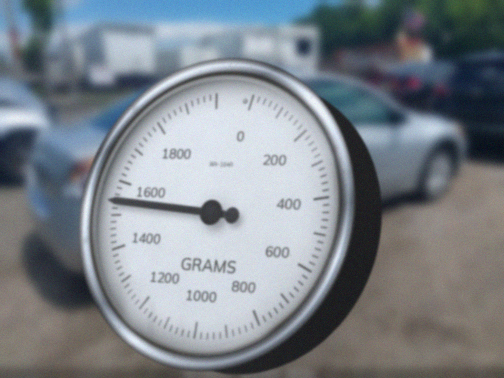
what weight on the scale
1540 g
